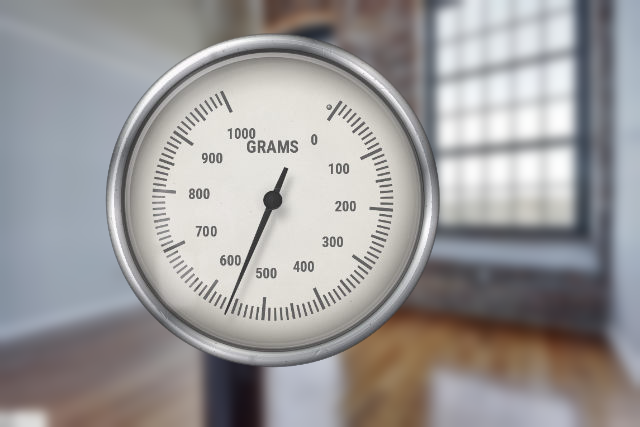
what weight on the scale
560 g
